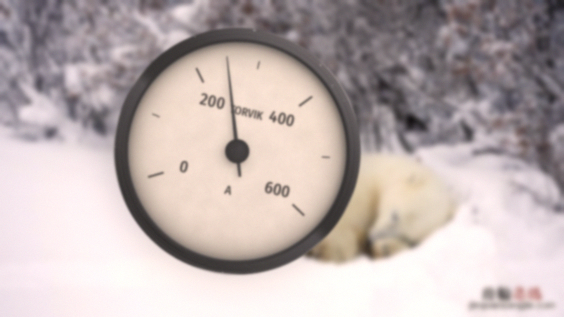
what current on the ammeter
250 A
